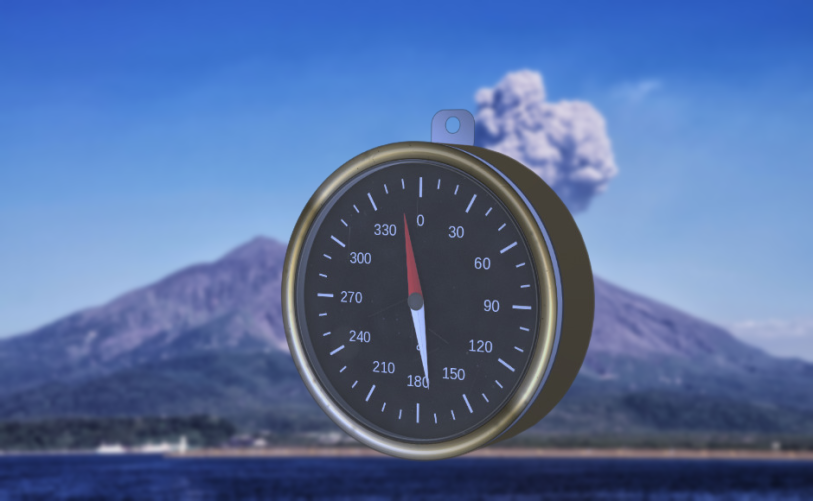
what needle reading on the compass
350 °
